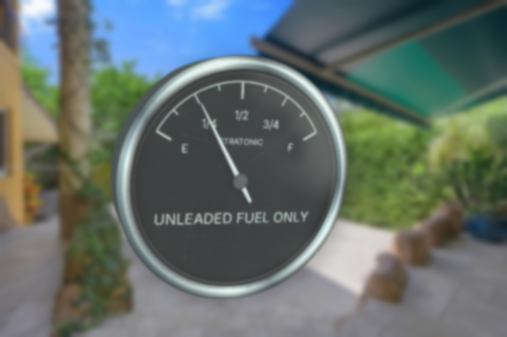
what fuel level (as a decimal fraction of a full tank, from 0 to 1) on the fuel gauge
0.25
